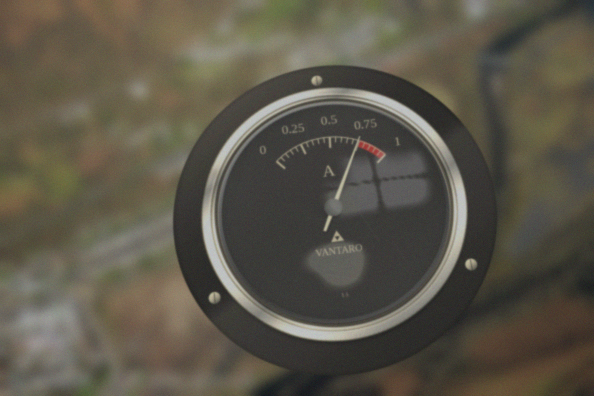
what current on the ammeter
0.75 A
